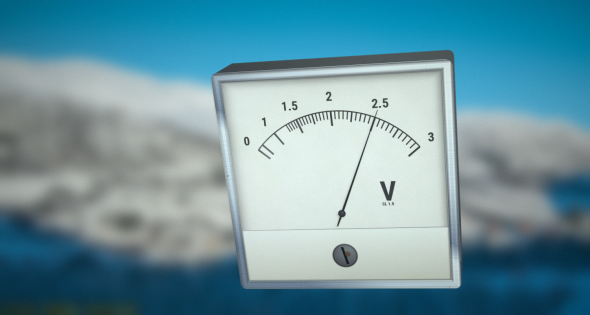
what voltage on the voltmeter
2.5 V
